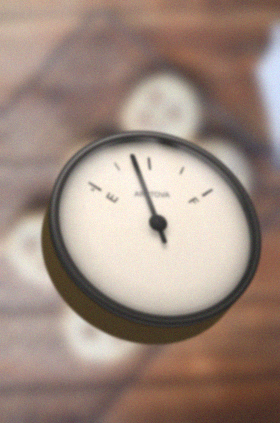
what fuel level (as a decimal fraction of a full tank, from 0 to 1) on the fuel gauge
0.375
